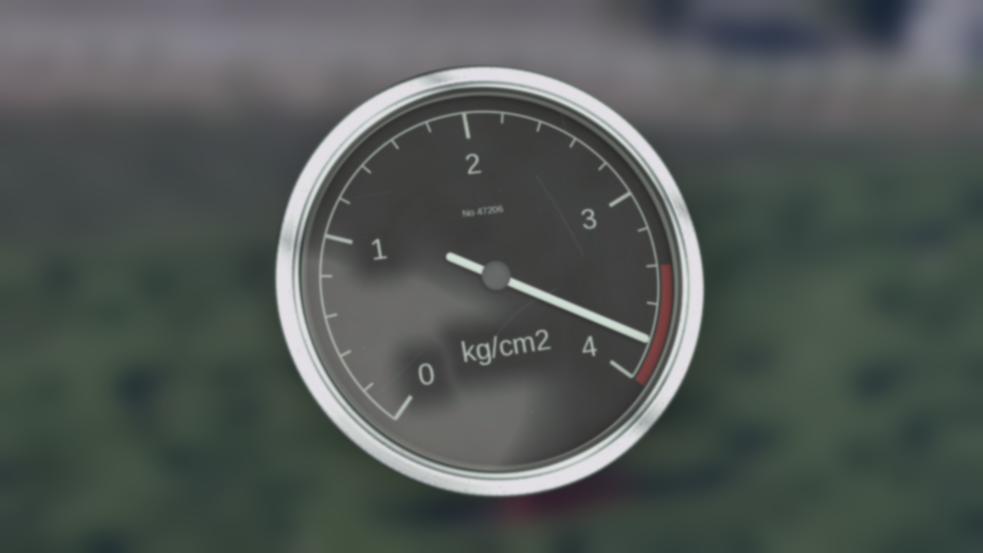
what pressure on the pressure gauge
3.8 kg/cm²
